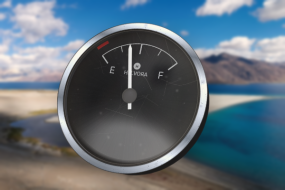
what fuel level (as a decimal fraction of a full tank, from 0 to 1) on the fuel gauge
0.375
